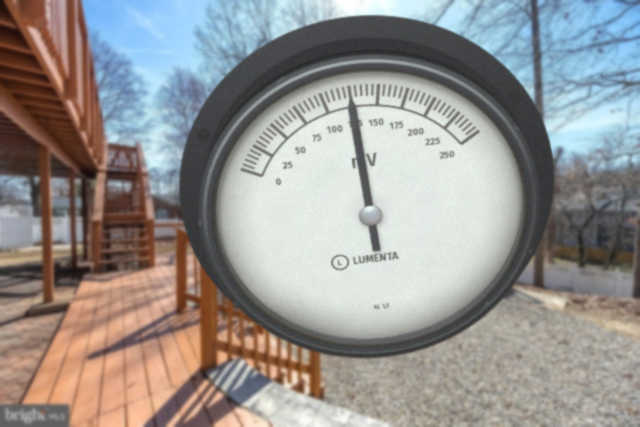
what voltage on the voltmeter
125 mV
